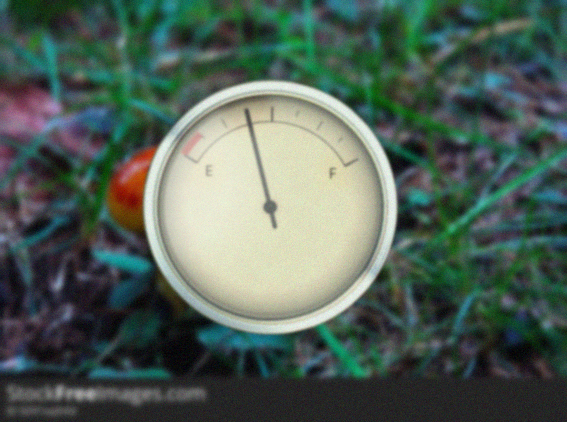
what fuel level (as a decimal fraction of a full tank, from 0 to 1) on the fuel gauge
0.375
